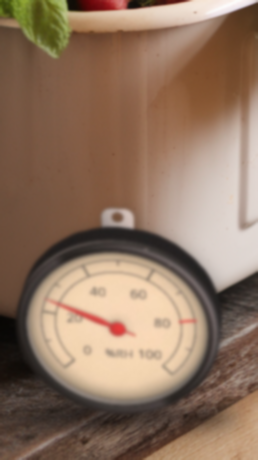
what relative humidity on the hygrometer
25 %
